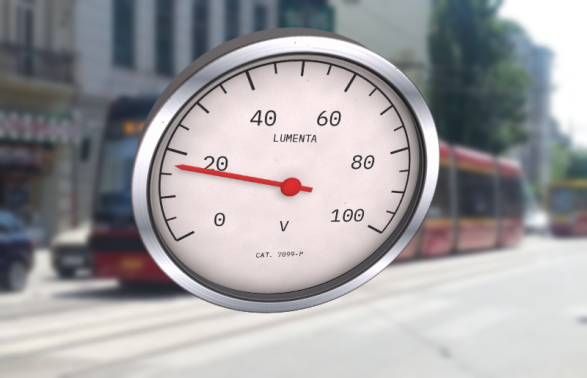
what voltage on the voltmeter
17.5 V
